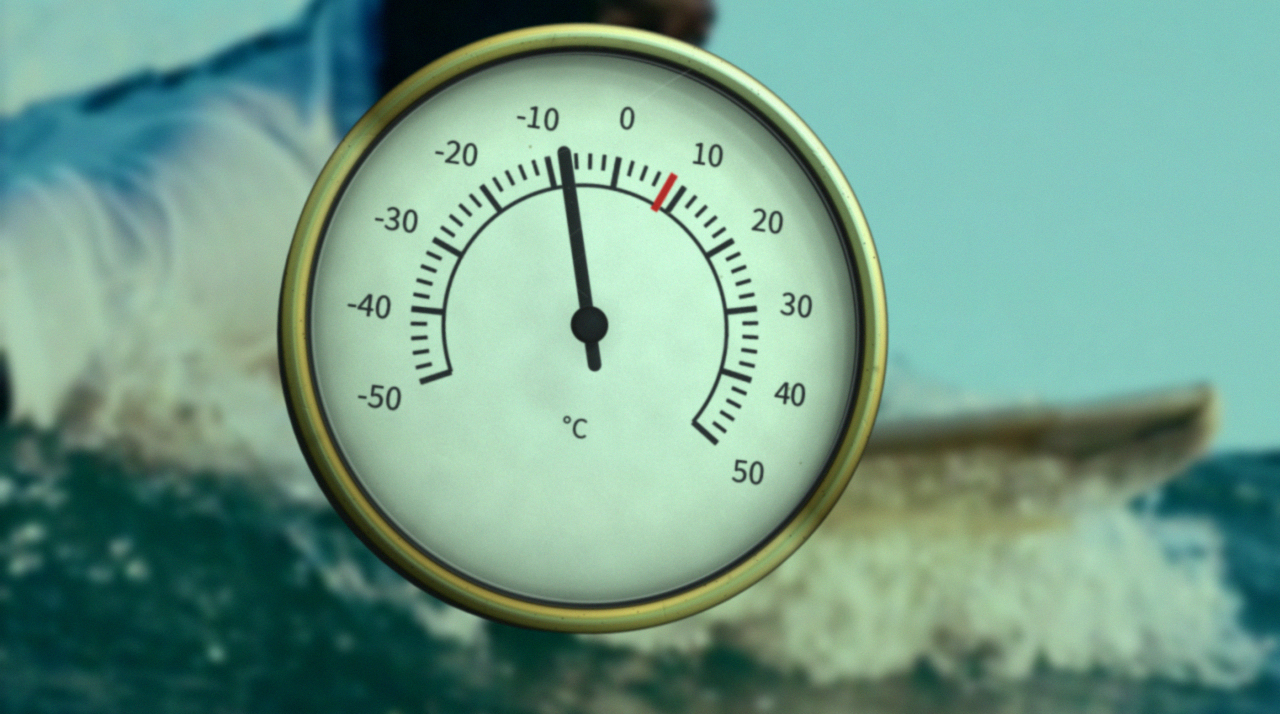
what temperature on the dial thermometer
-8 °C
